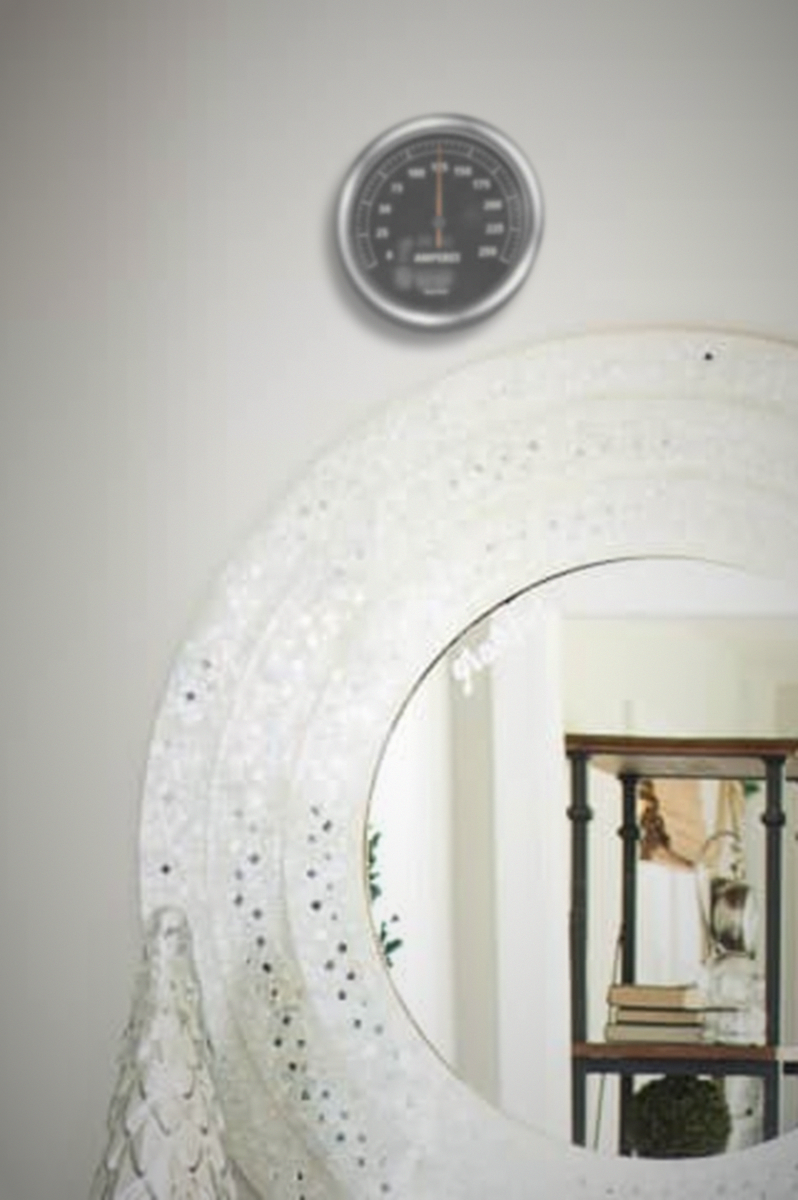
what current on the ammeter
125 A
